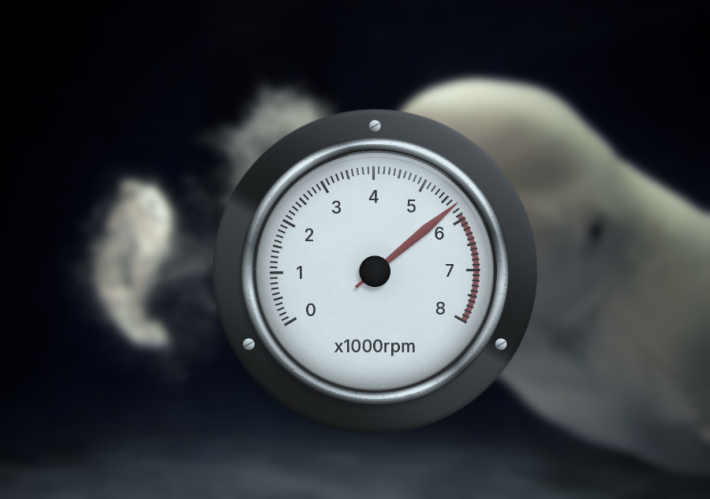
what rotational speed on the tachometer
5700 rpm
